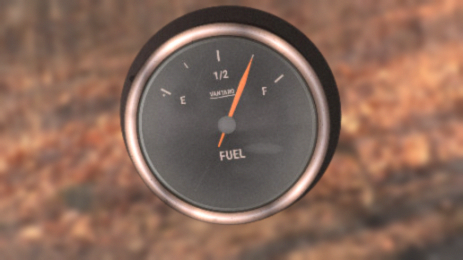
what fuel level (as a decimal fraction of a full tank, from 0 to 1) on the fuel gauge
0.75
